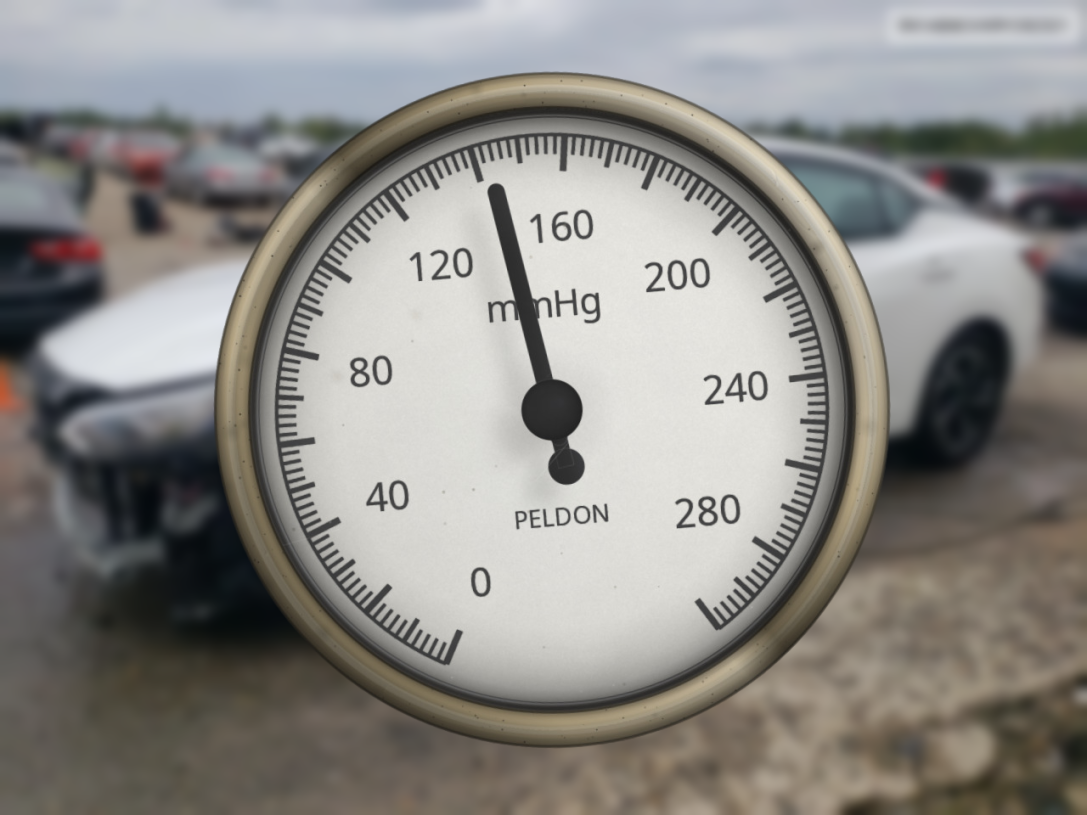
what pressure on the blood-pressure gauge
143 mmHg
